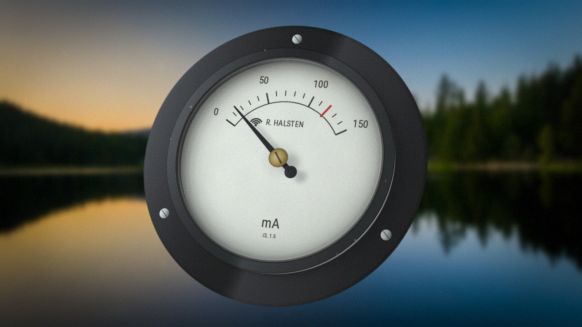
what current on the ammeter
15 mA
